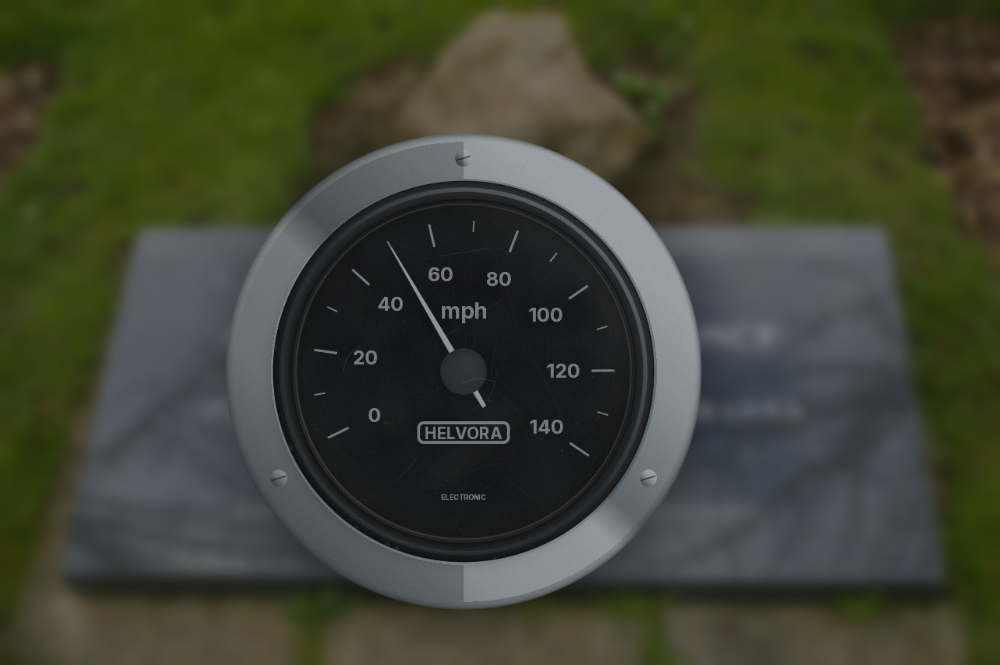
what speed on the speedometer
50 mph
